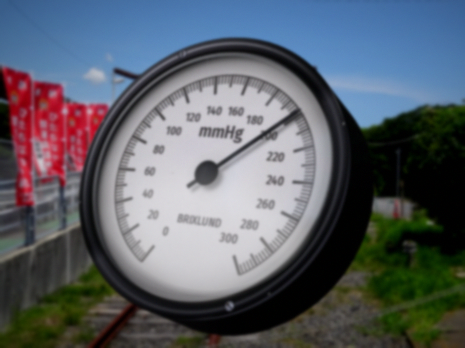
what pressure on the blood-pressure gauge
200 mmHg
